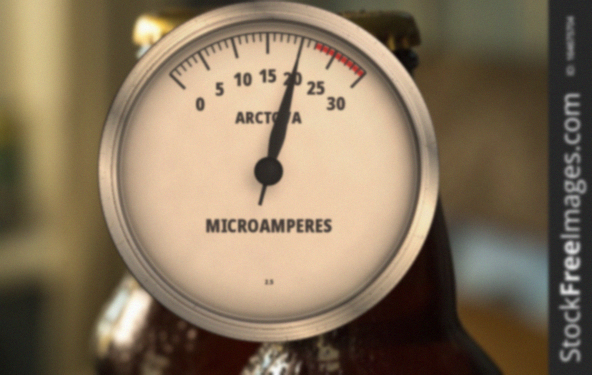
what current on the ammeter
20 µA
